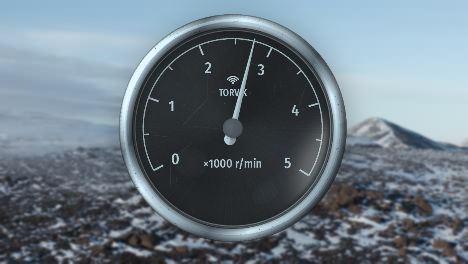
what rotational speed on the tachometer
2750 rpm
